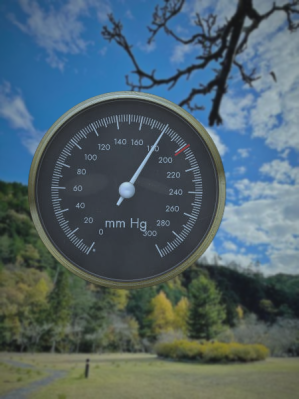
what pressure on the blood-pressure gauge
180 mmHg
